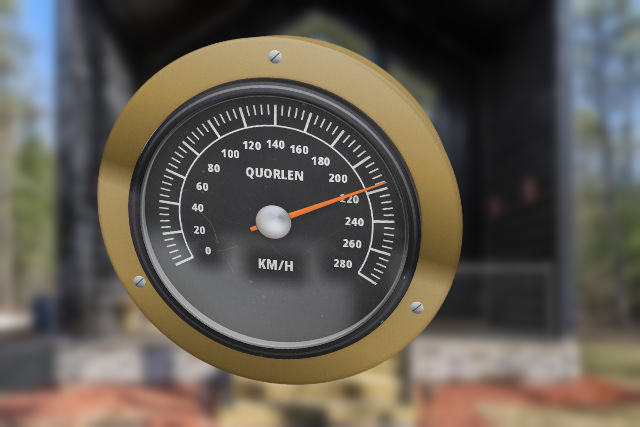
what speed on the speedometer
216 km/h
